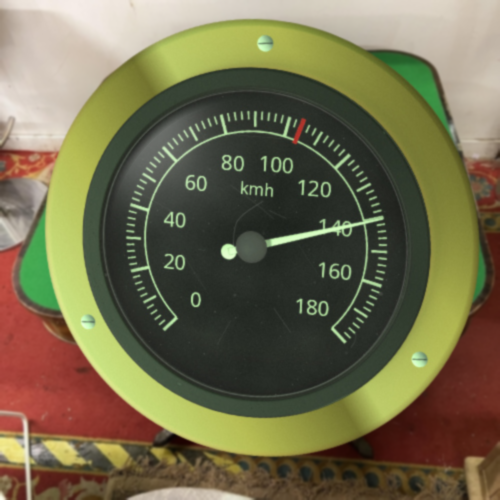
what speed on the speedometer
140 km/h
